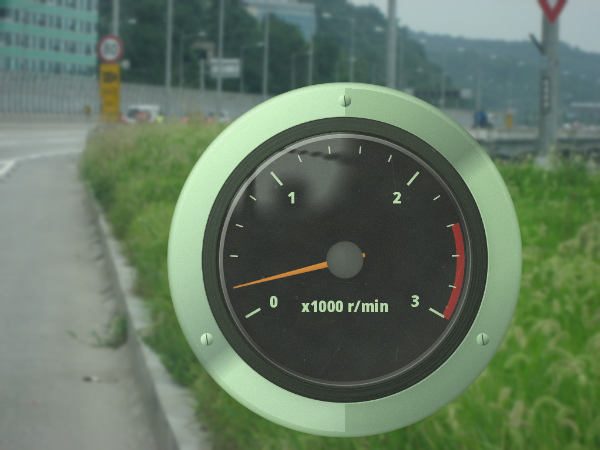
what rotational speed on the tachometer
200 rpm
